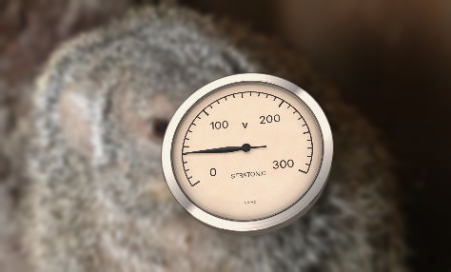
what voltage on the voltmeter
40 V
